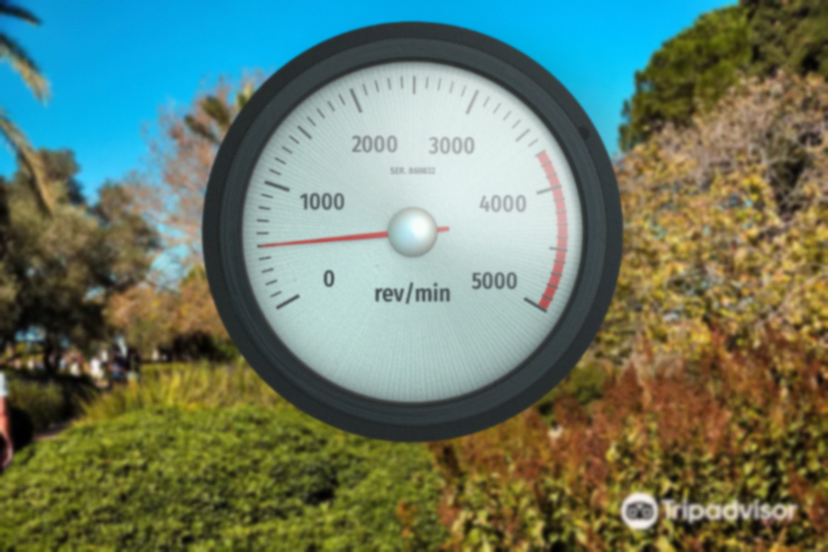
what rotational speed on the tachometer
500 rpm
